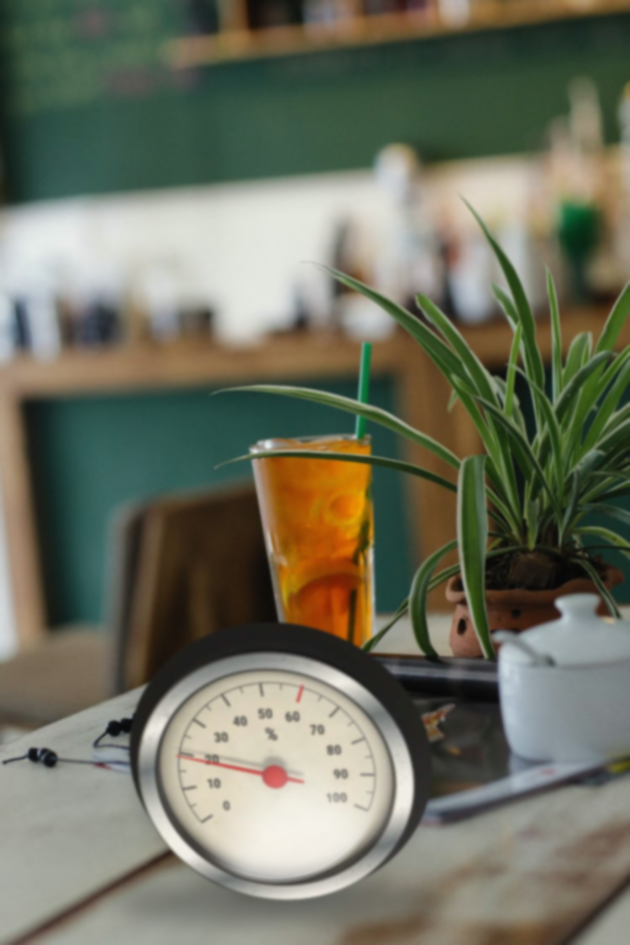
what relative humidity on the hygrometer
20 %
